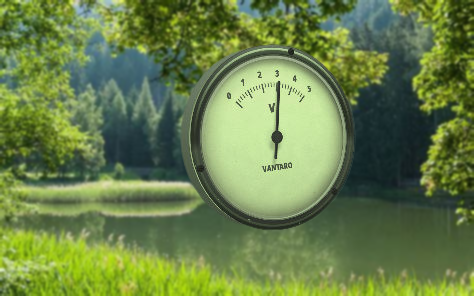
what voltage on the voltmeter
3 V
